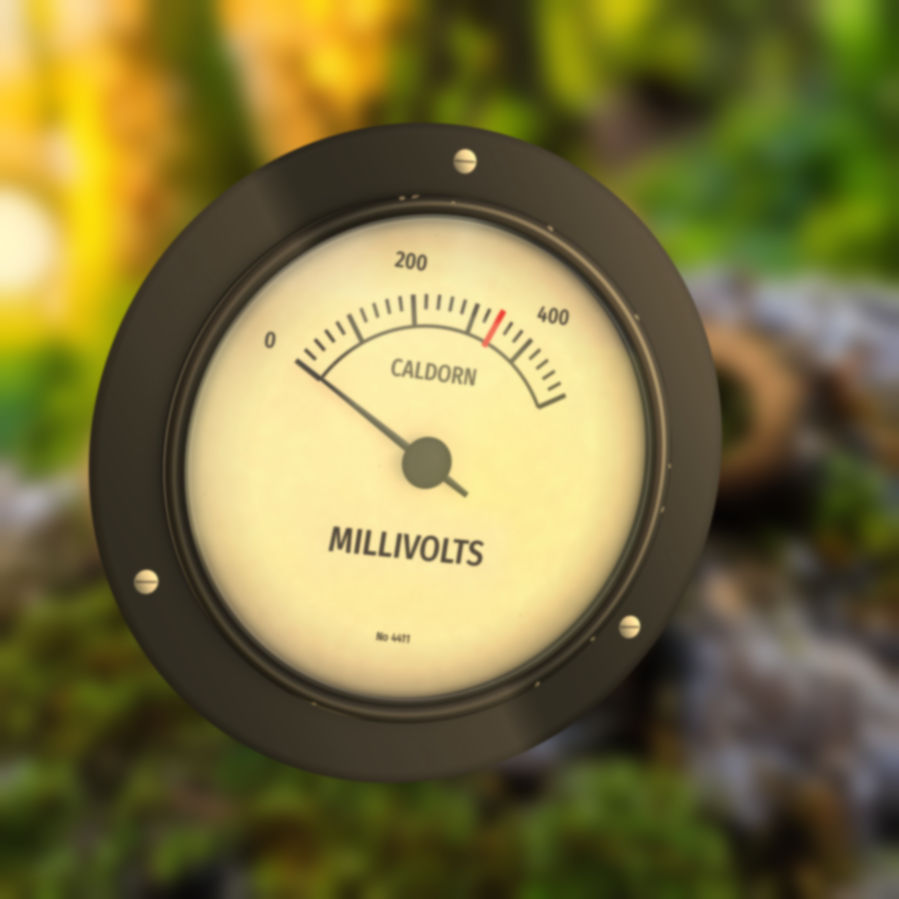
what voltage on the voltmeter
0 mV
